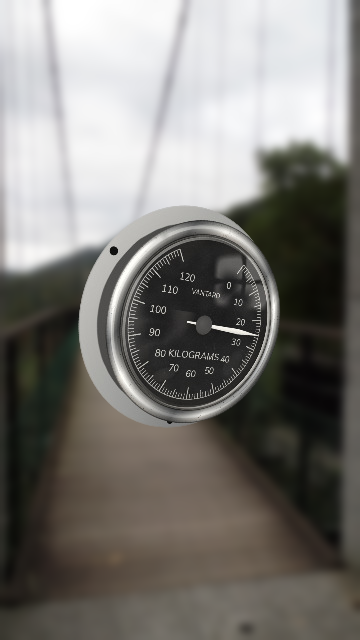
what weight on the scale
25 kg
